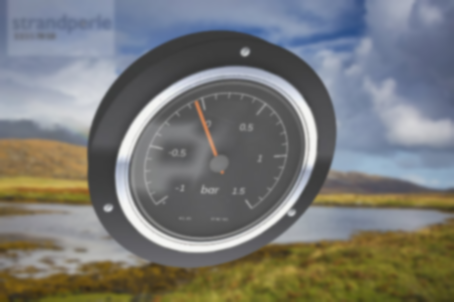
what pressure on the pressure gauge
-0.05 bar
